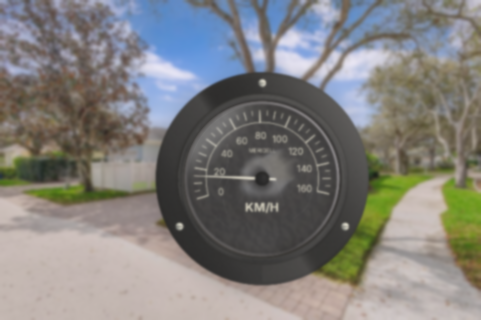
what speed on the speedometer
15 km/h
